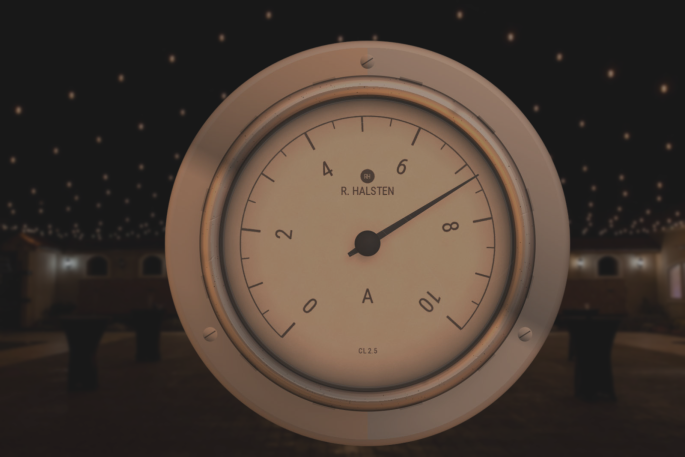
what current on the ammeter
7.25 A
